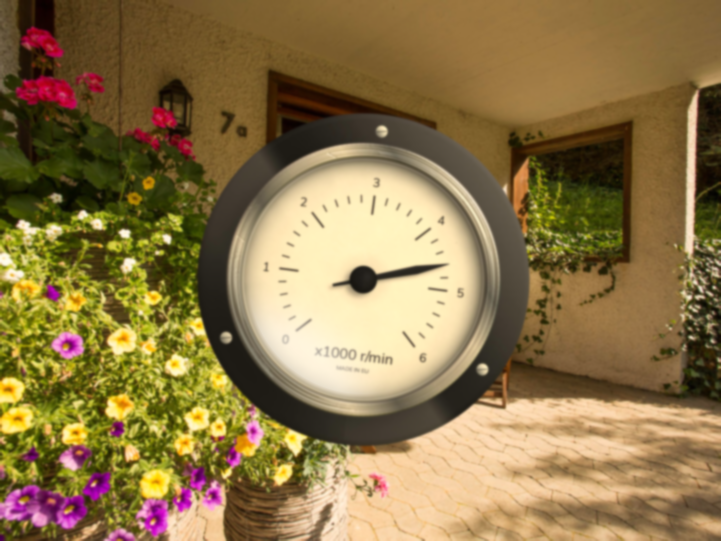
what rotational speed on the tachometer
4600 rpm
